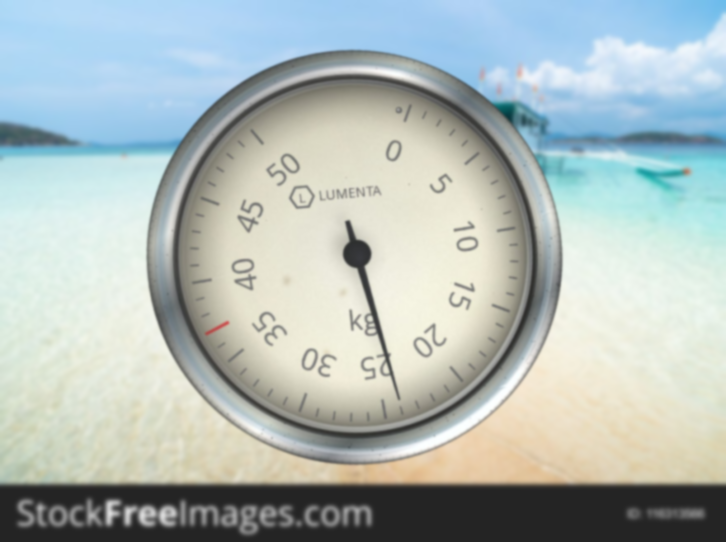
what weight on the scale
24 kg
